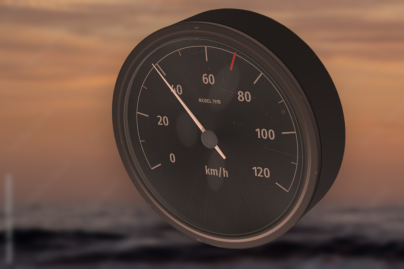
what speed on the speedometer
40 km/h
